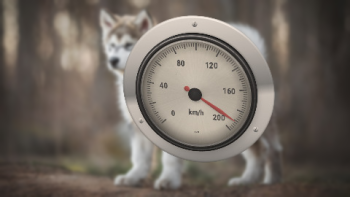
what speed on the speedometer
190 km/h
